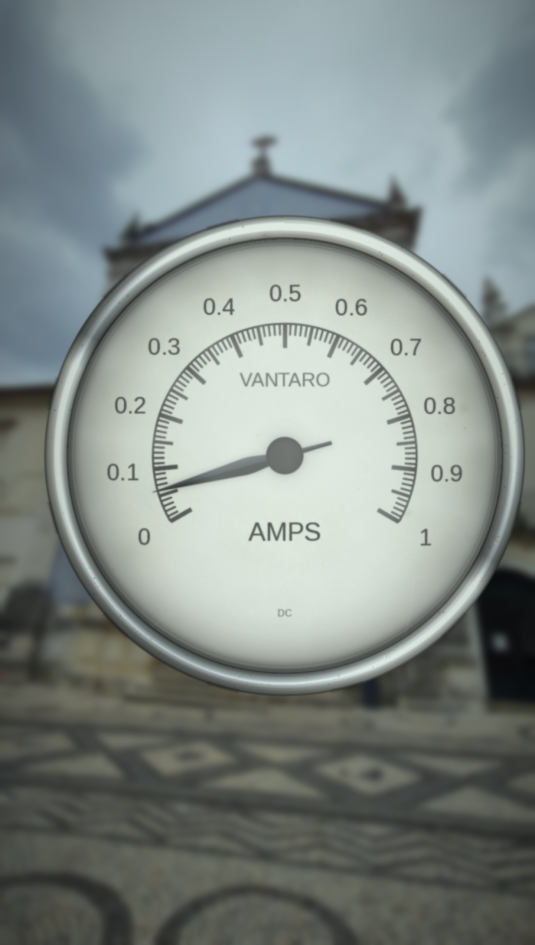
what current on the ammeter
0.06 A
